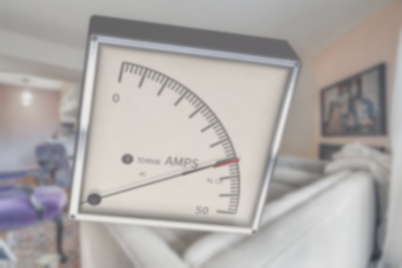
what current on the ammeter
35 A
